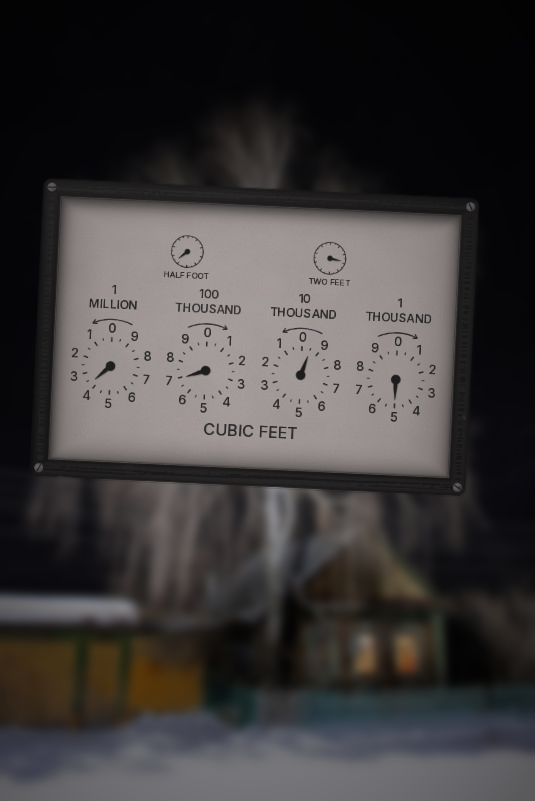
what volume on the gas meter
369500 ft³
